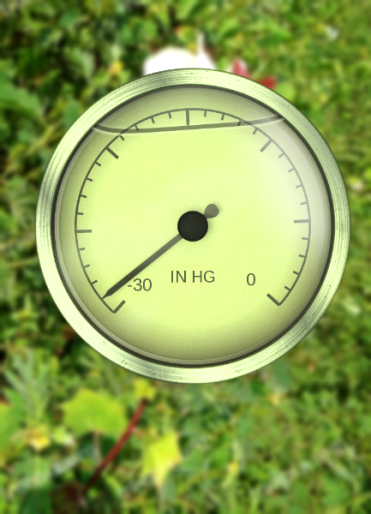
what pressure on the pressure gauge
-29 inHg
